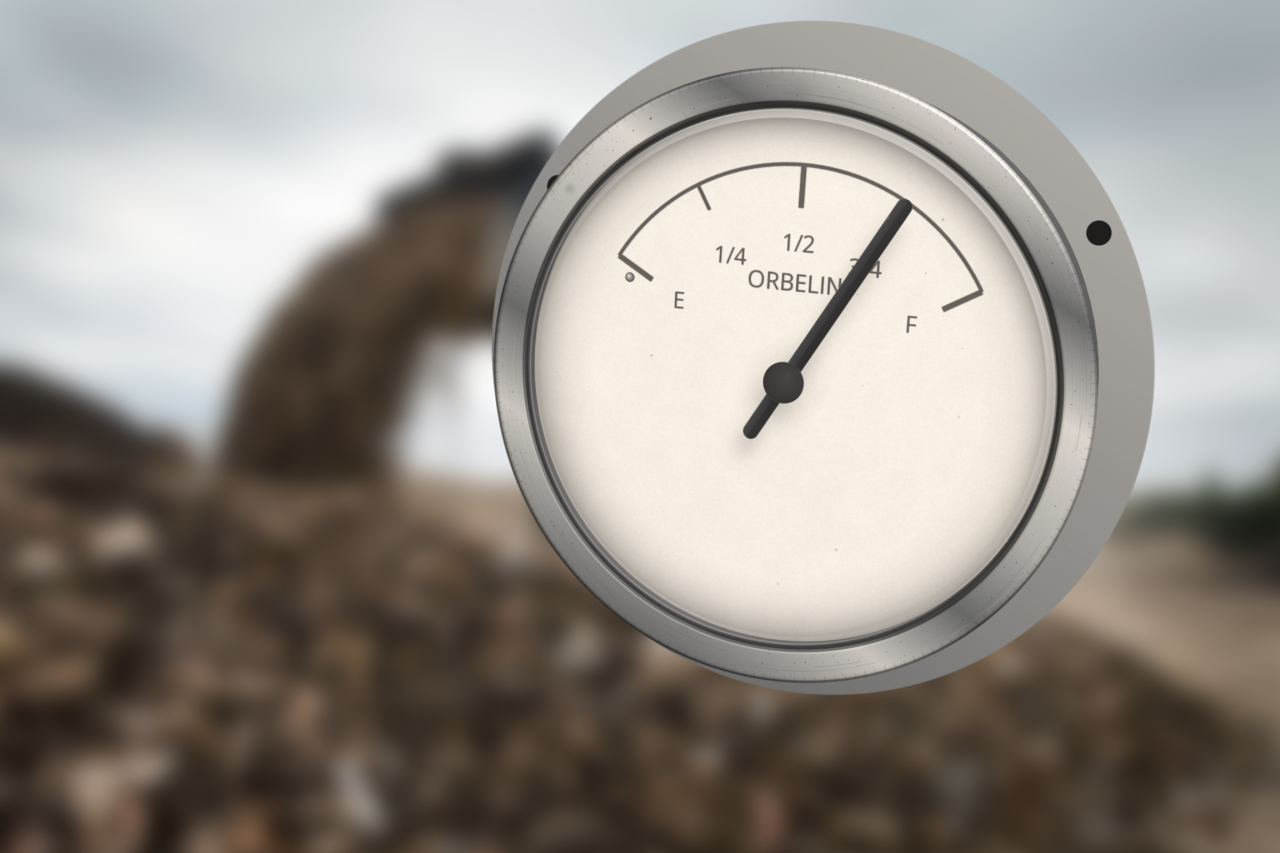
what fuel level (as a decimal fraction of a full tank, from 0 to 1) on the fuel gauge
0.75
